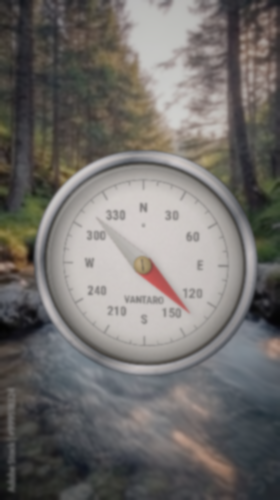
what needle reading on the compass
135 °
